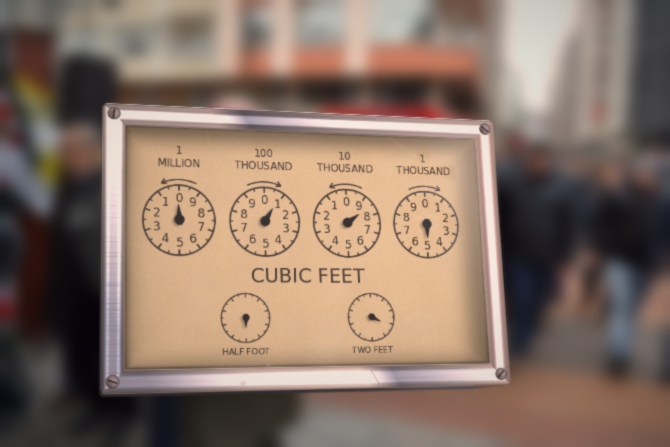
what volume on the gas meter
8500 ft³
